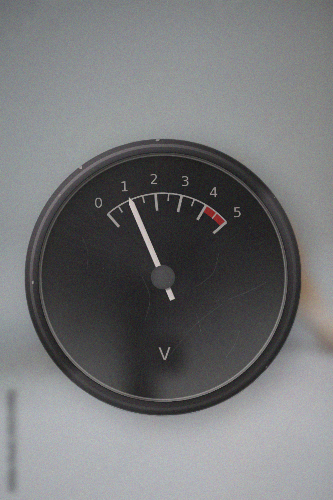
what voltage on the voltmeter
1 V
